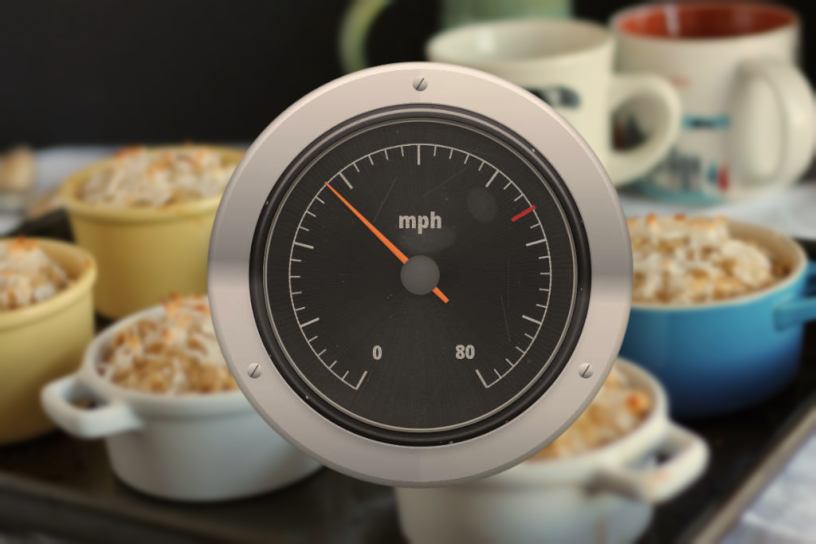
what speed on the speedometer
28 mph
